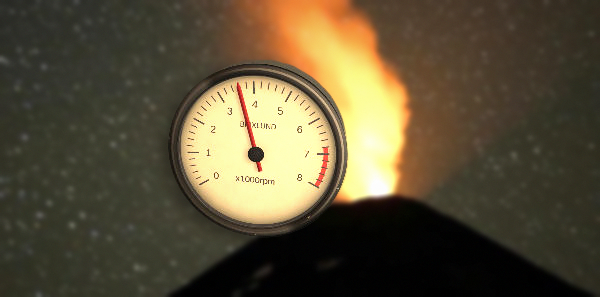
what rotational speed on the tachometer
3600 rpm
